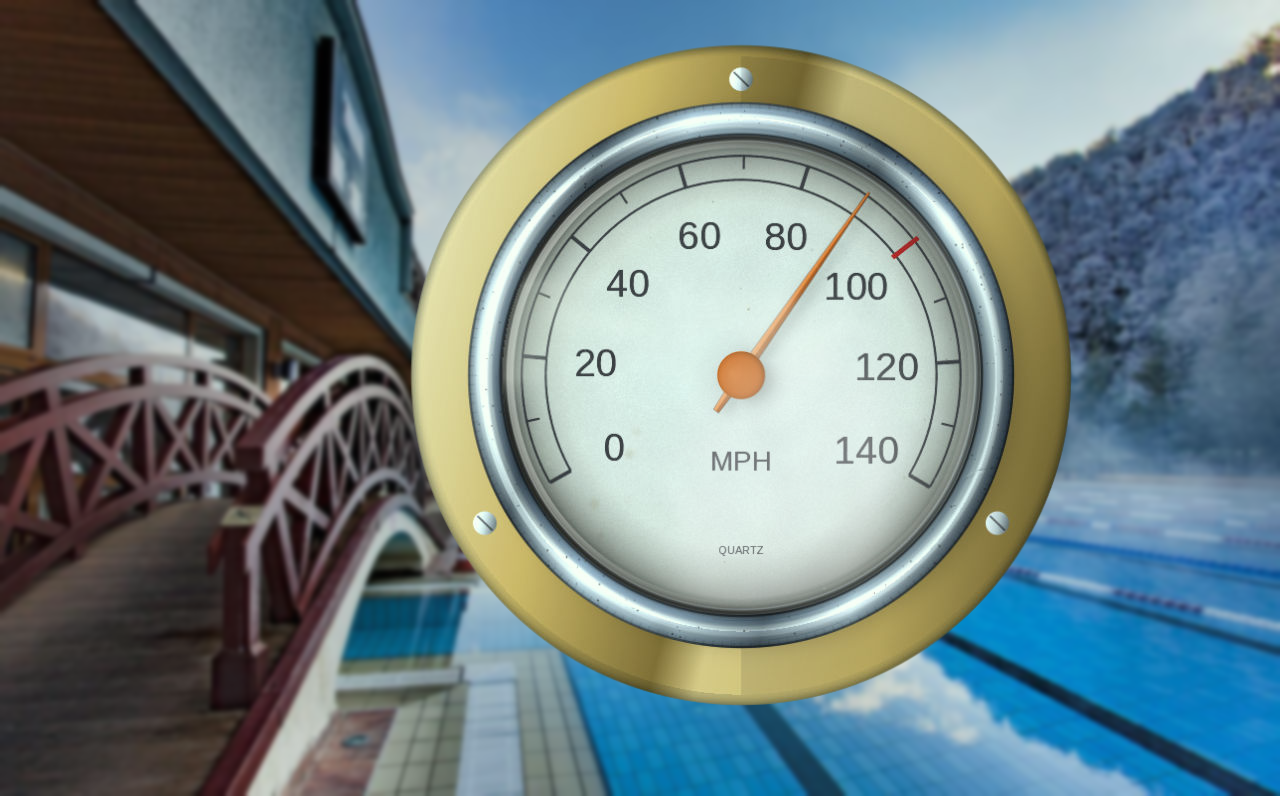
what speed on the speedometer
90 mph
